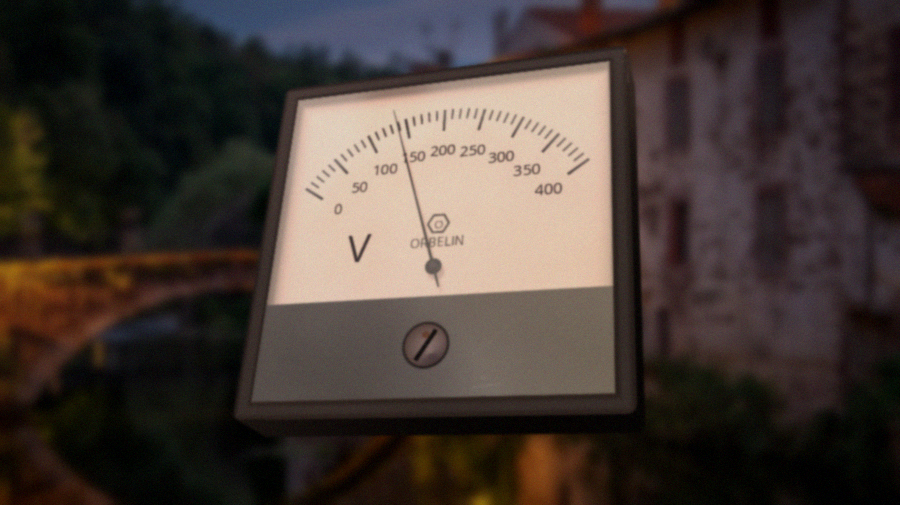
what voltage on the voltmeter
140 V
